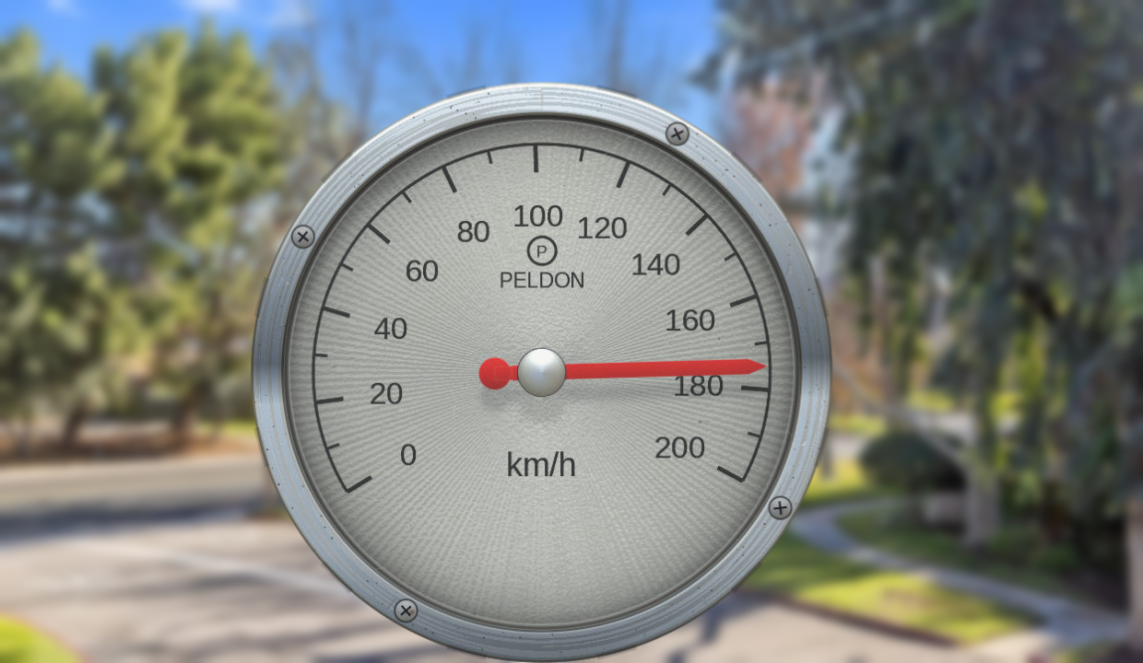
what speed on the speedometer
175 km/h
